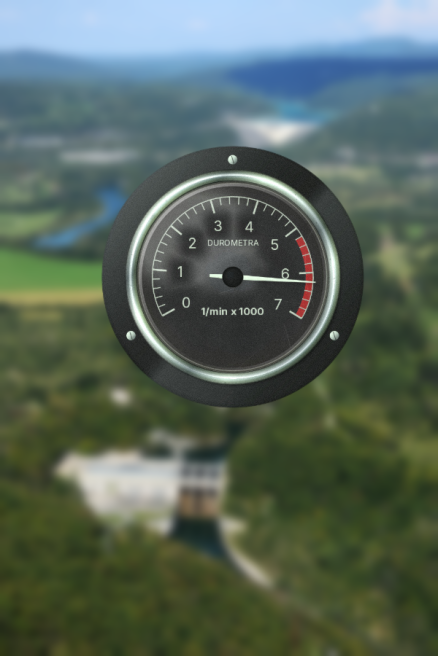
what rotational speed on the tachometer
6200 rpm
